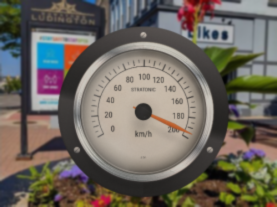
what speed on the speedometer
195 km/h
